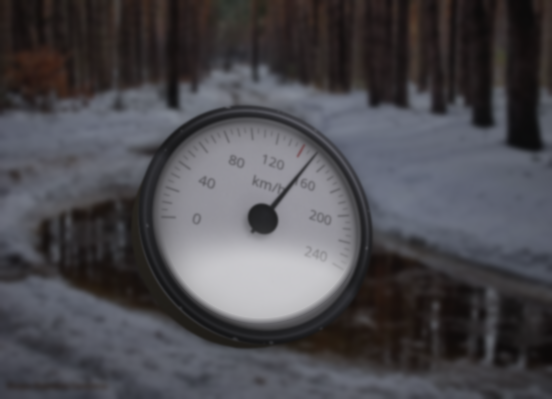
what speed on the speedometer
150 km/h
